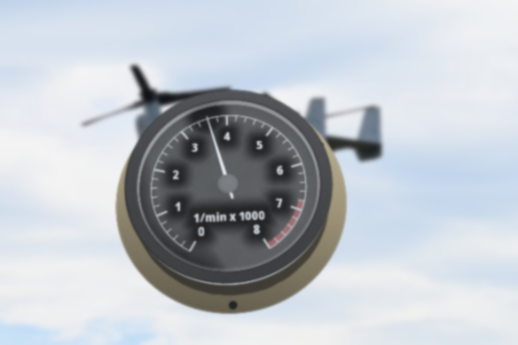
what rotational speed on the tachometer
3600 rpm
